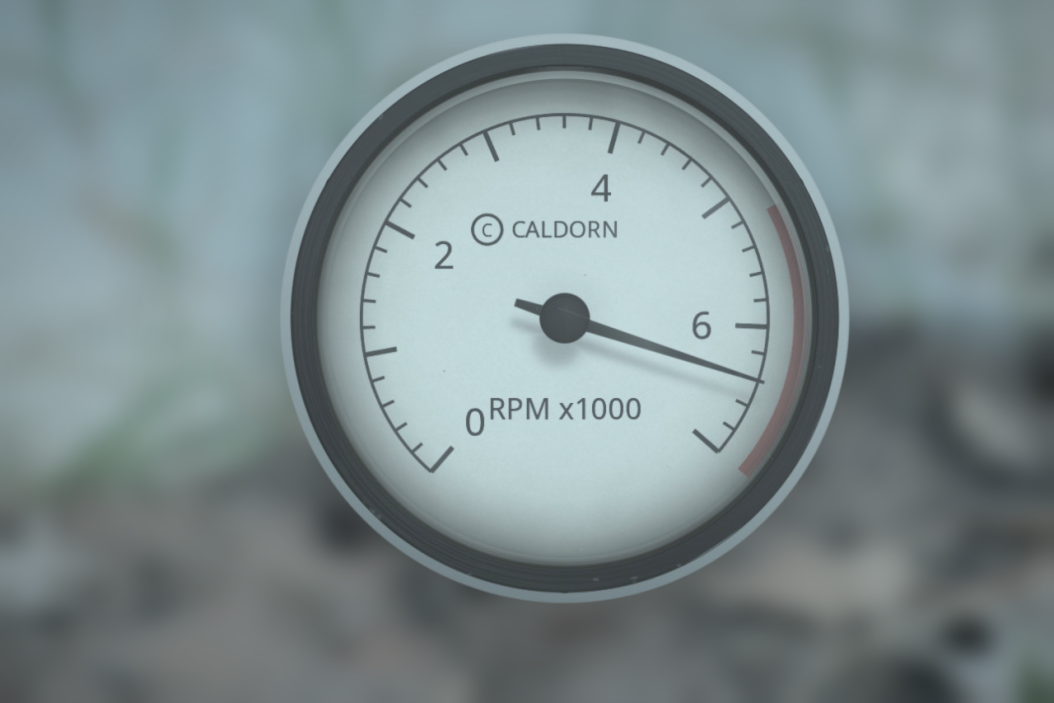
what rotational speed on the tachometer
6400 rpm
